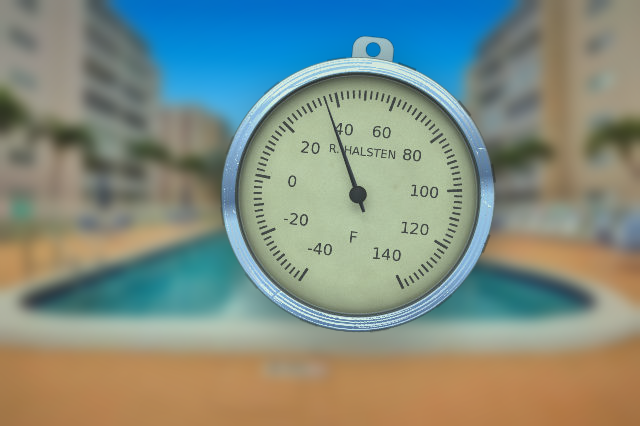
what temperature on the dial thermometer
36 °F
